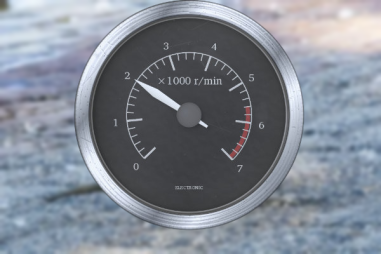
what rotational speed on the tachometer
2000 rpm
